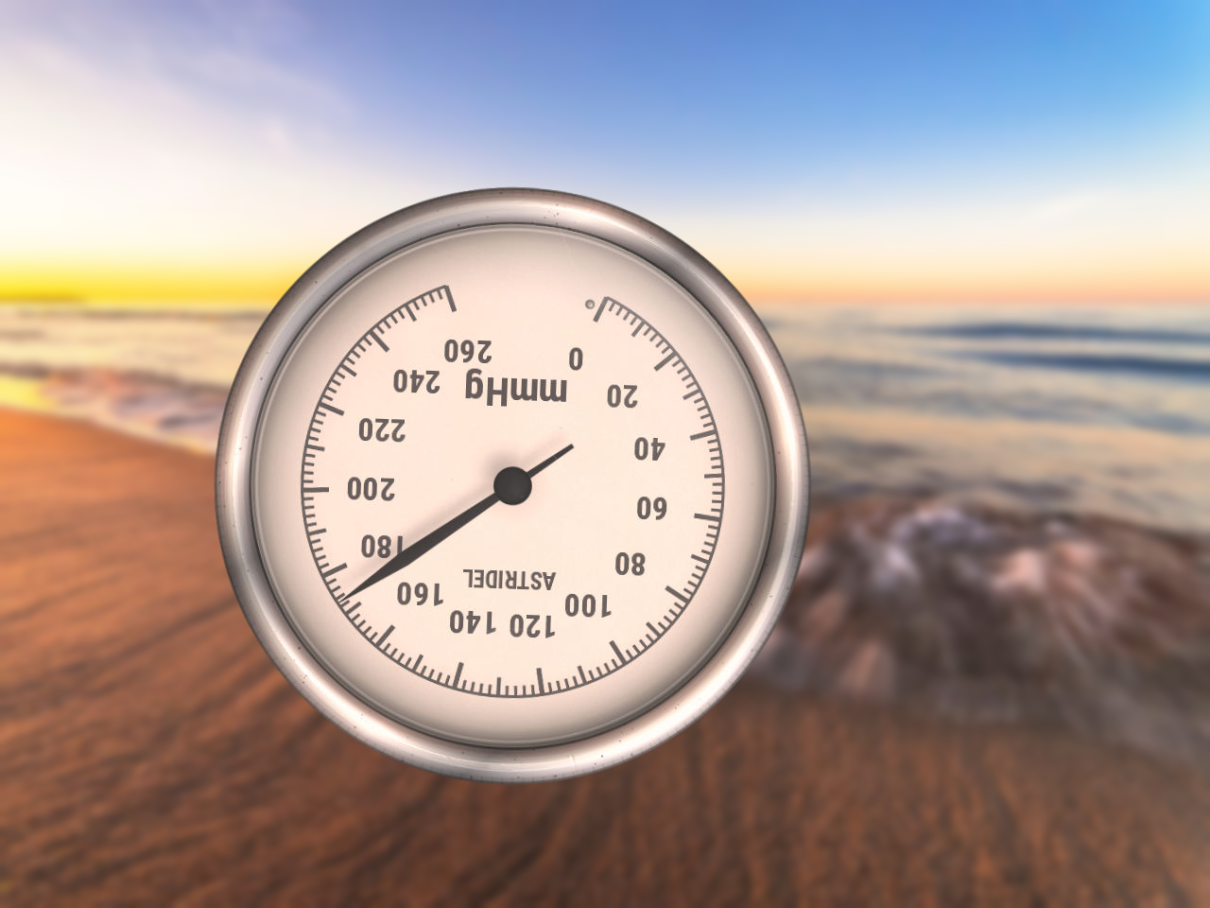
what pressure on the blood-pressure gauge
173 mmHg
